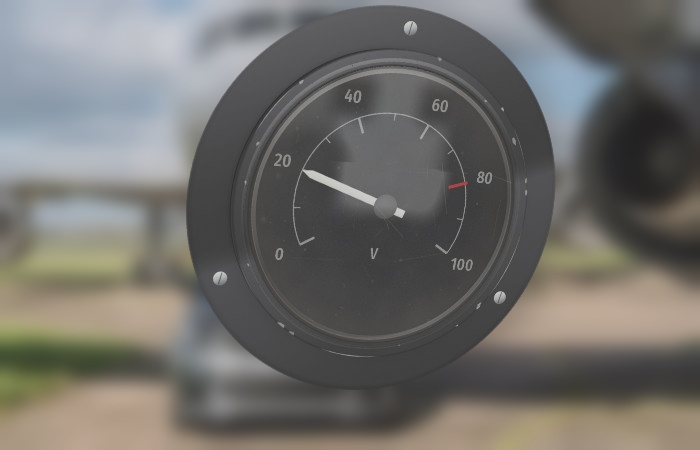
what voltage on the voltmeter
20 V
